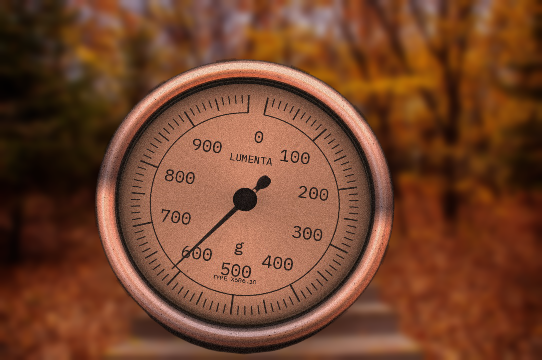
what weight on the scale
610 g
